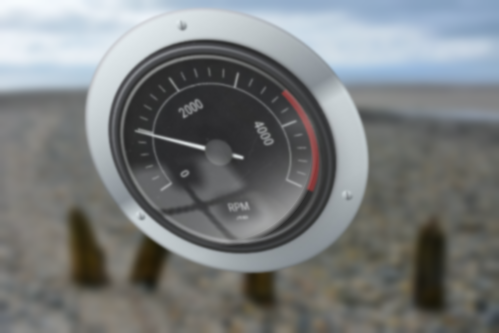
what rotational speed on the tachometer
1000 rpm
